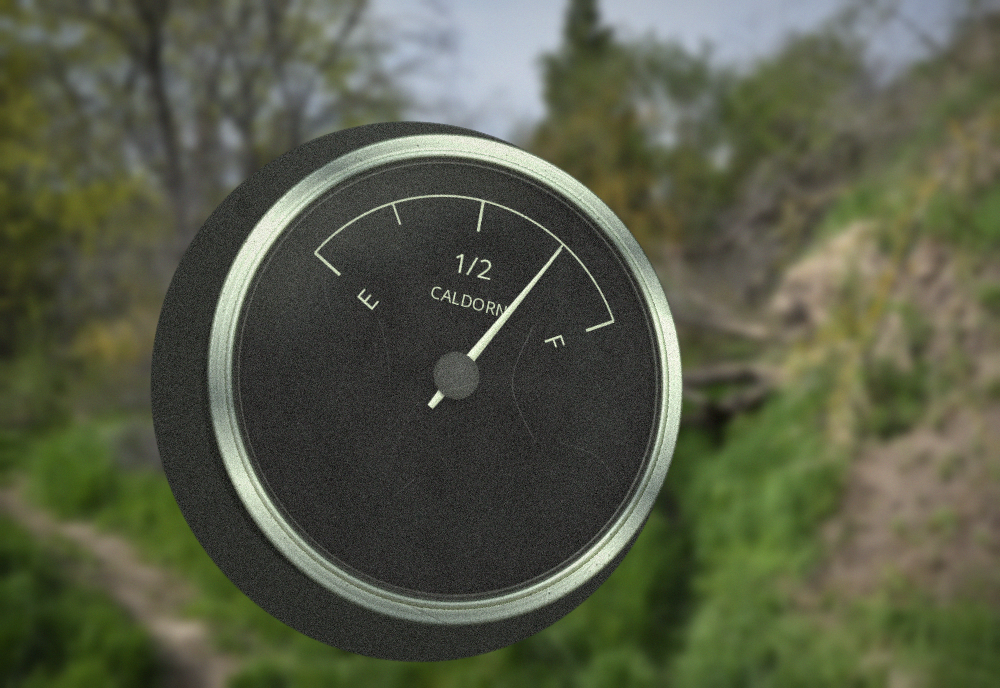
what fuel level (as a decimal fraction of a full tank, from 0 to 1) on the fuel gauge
0.75
